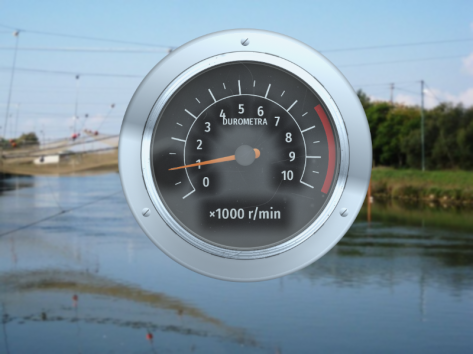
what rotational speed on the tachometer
1000 rpm
